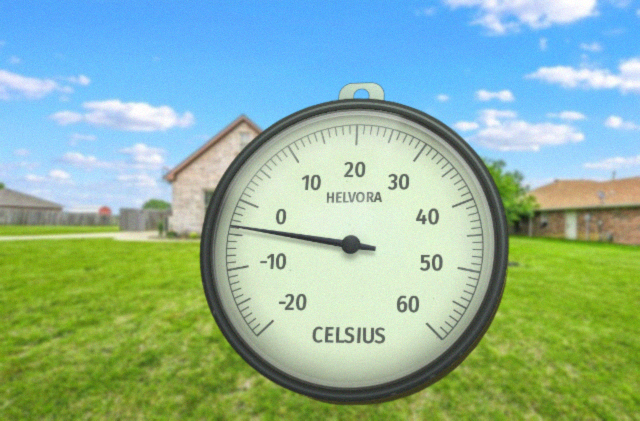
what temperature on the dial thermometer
-4 °C
